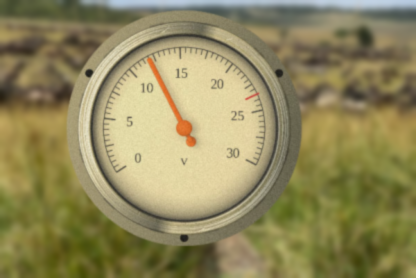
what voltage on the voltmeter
12 V
